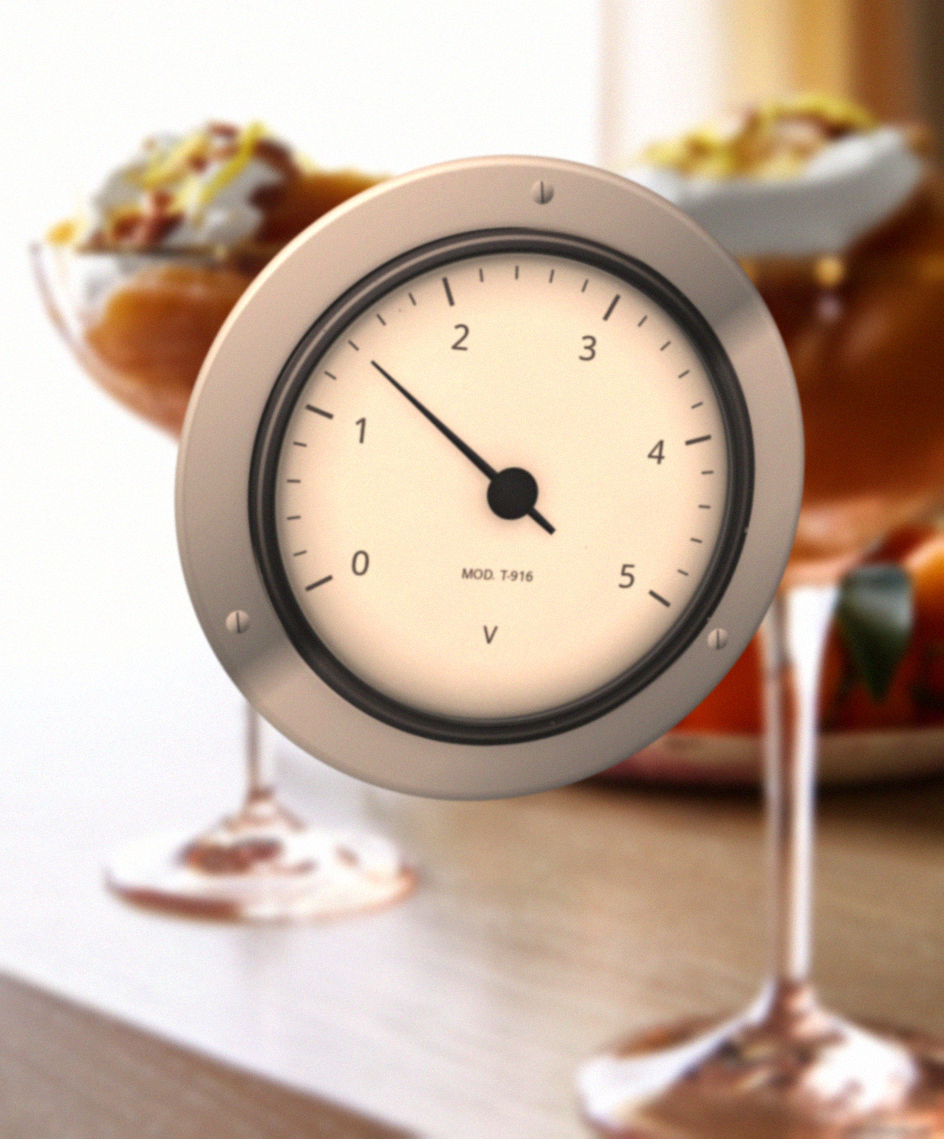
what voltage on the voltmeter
1.4 V
